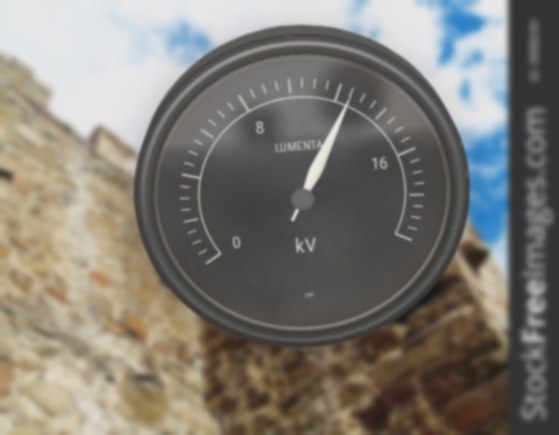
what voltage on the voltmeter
12.5 kV
